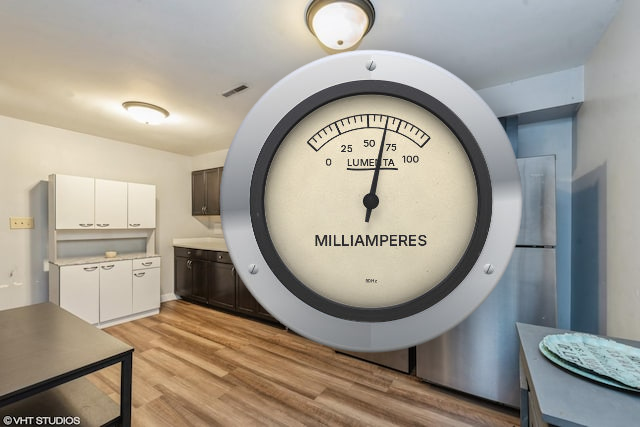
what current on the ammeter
65 mA
